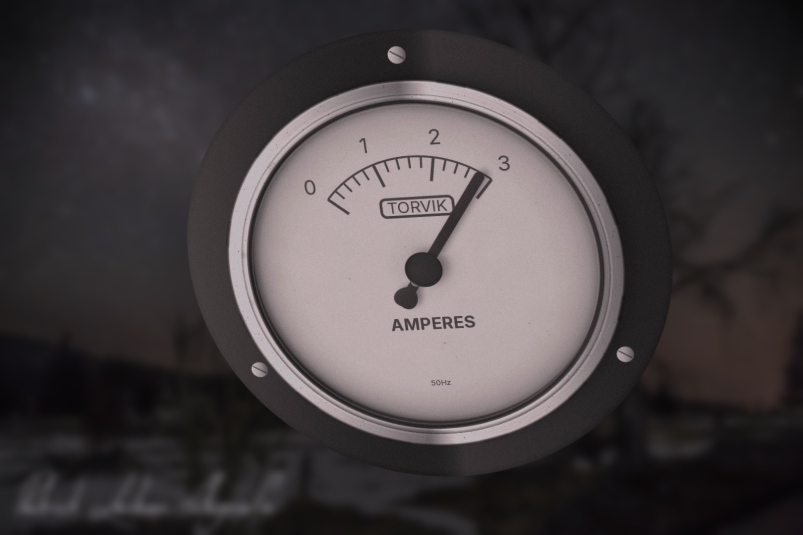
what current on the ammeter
2.8 A
